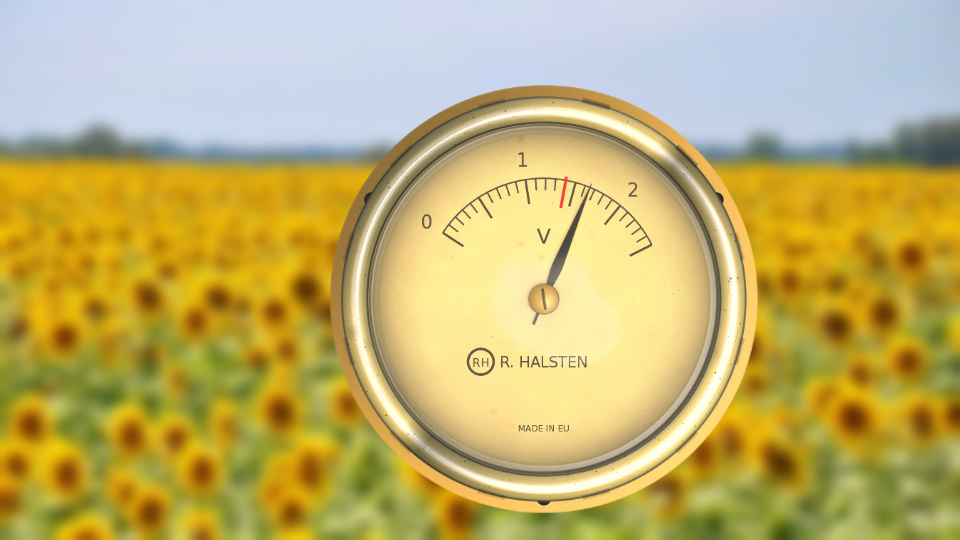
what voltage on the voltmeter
1.65 V
